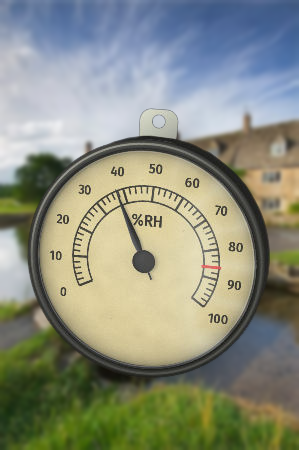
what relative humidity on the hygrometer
38 %
